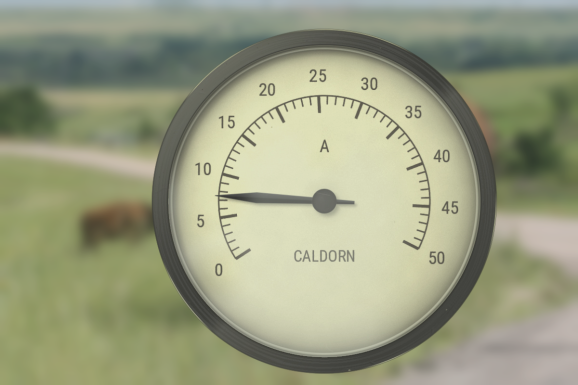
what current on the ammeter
7.5 A
